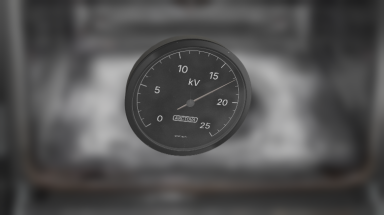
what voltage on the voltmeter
17 kV
